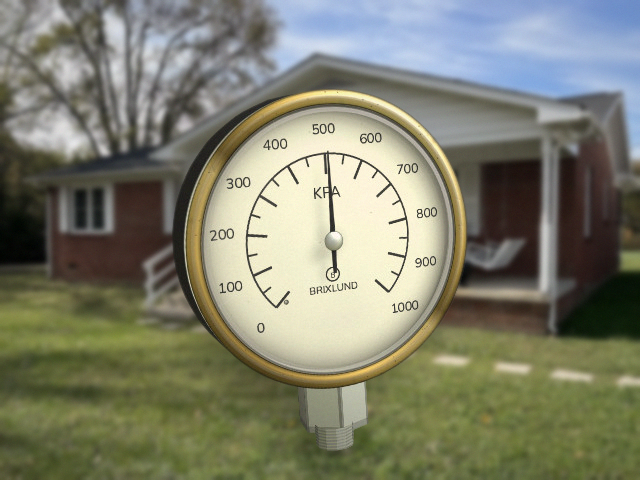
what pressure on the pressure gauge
500 kPa
